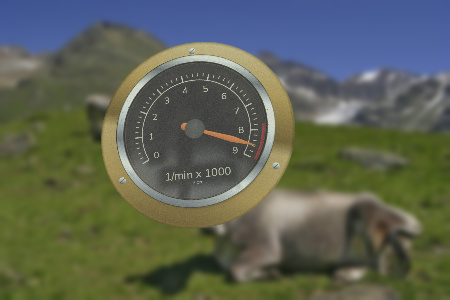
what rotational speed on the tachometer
8600 rpm
